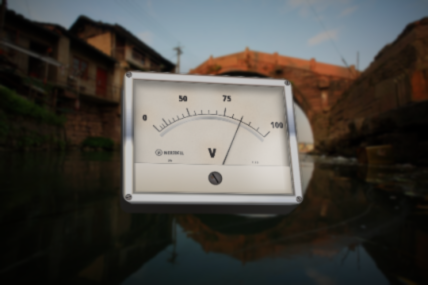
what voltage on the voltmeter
85 V
